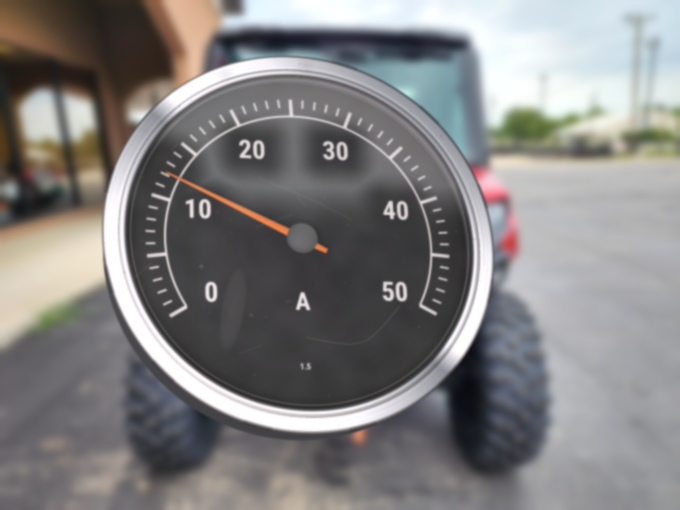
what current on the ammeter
12 A
